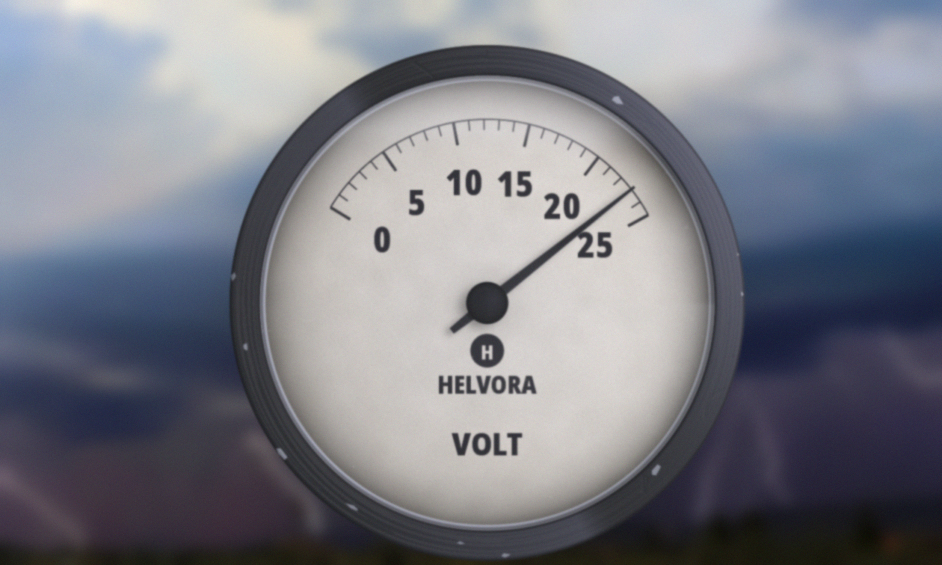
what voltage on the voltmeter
23 V
